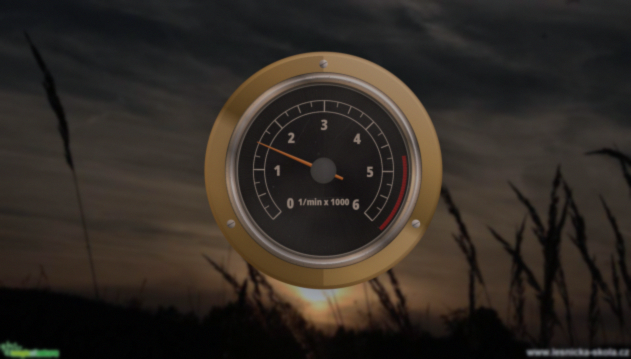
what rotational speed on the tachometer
1500 rpm
